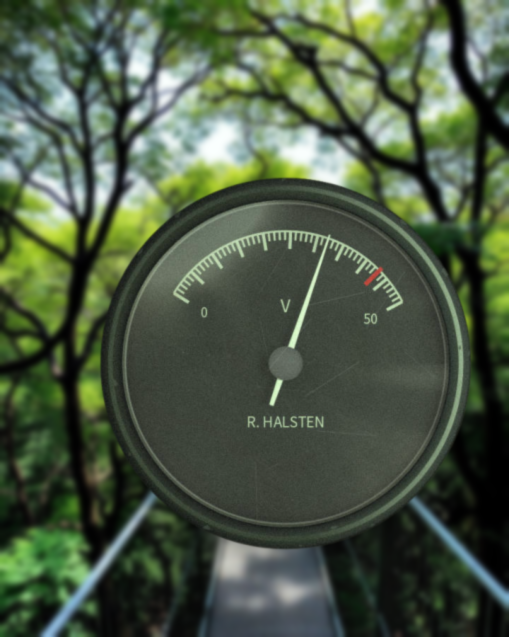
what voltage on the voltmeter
32 V
